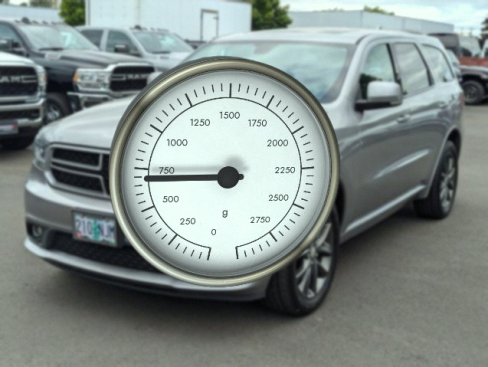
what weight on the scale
700 g
